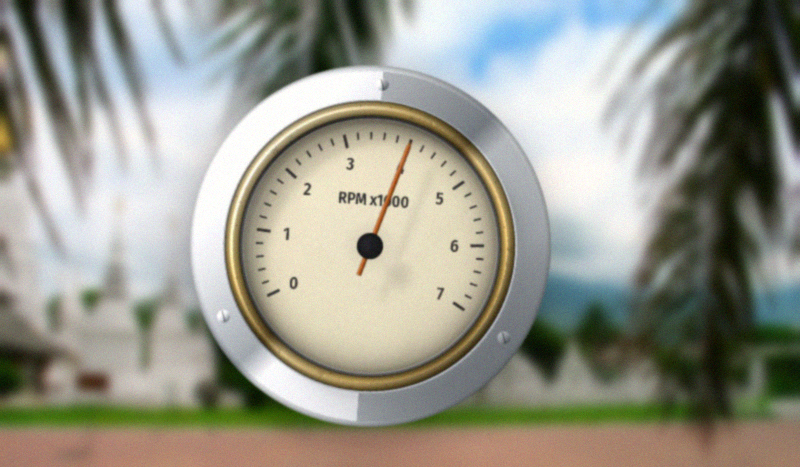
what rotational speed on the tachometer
4000 rpm
